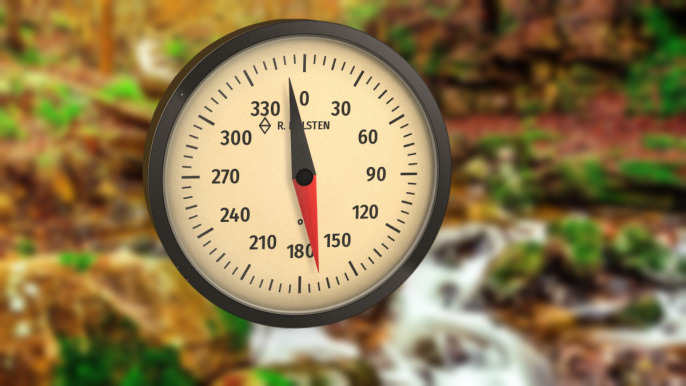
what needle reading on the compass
170 °
